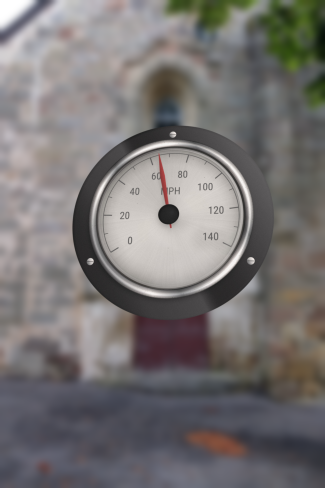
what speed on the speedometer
65 mph
